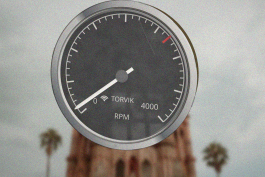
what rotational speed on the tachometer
100 rpm
